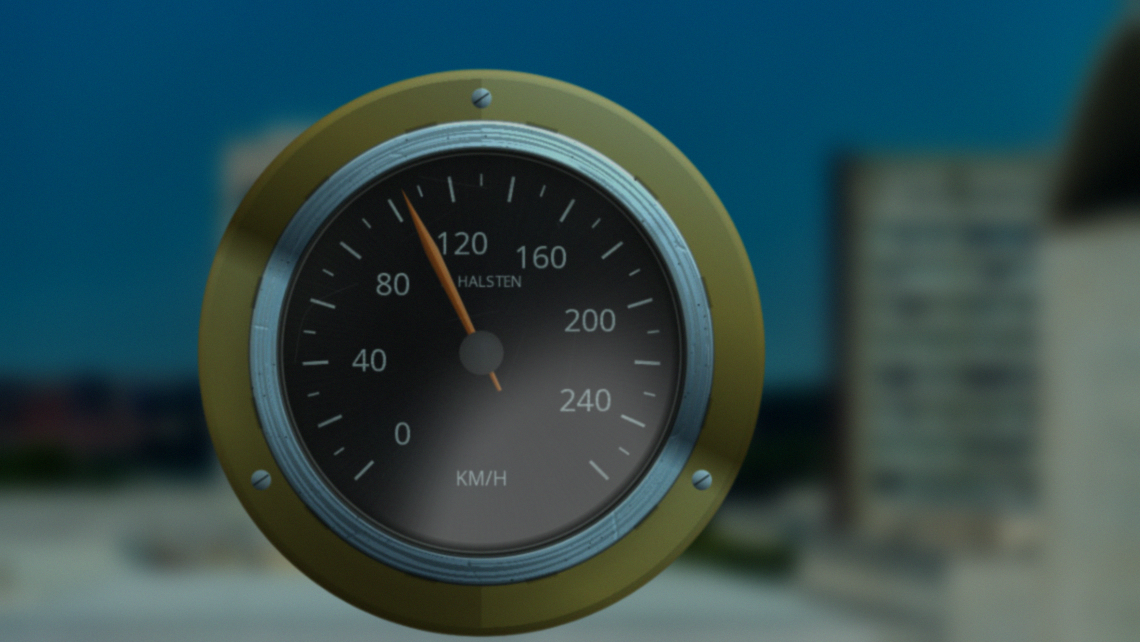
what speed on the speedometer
105 km/h
